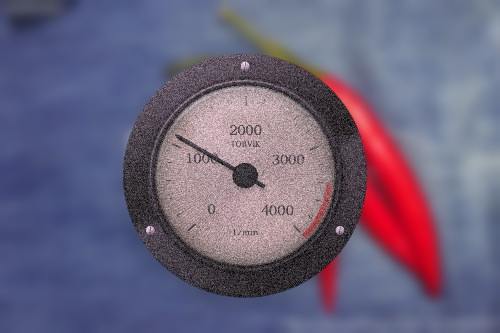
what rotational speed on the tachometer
1100 rpm
